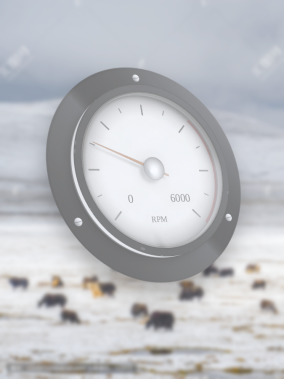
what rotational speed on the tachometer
1500 rpm
